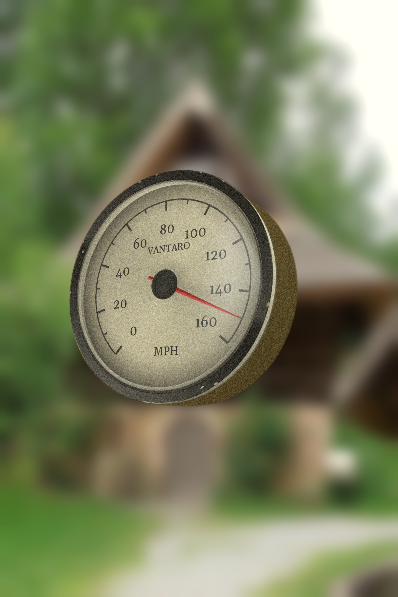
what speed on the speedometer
150 mph
